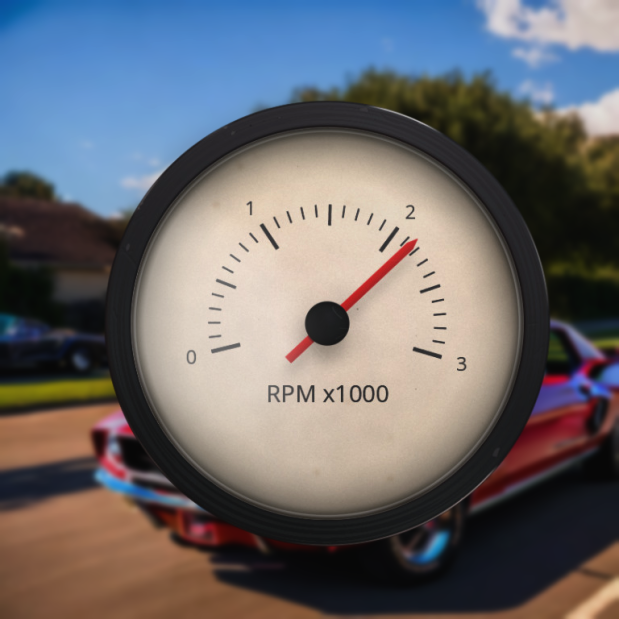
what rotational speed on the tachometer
2150 rpm
